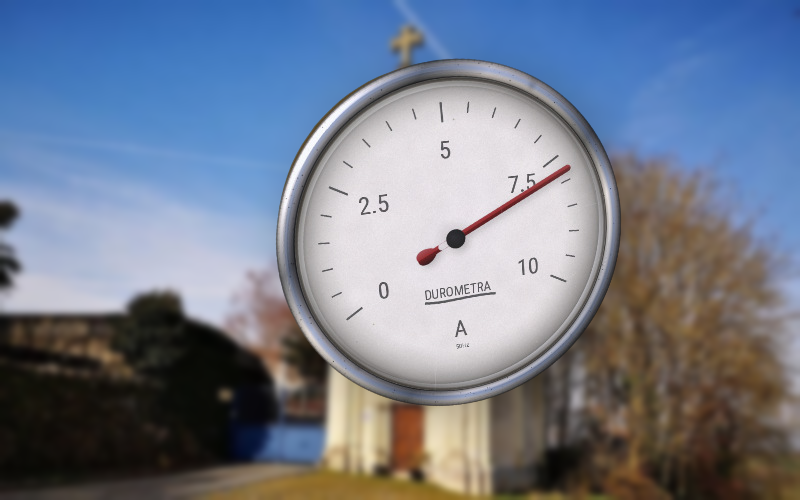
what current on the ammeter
7.75 A
